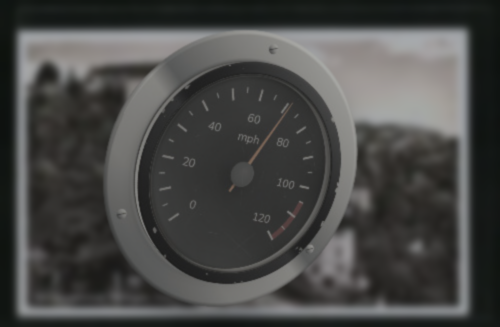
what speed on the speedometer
70 mph
